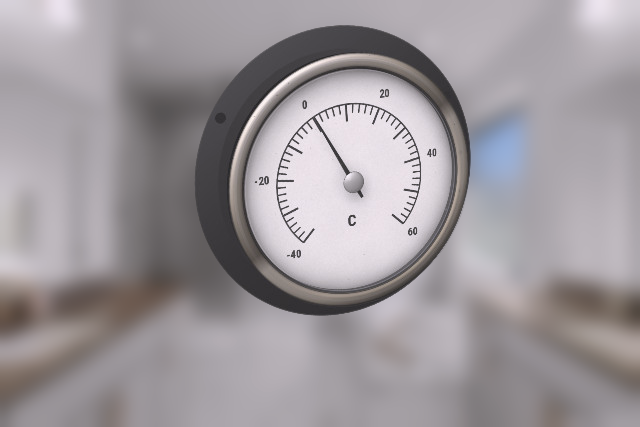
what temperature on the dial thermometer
0 °C
